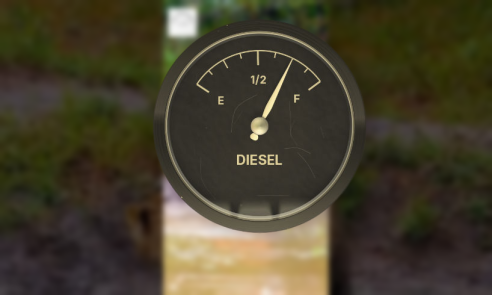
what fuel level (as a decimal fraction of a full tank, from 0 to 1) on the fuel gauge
0.75
